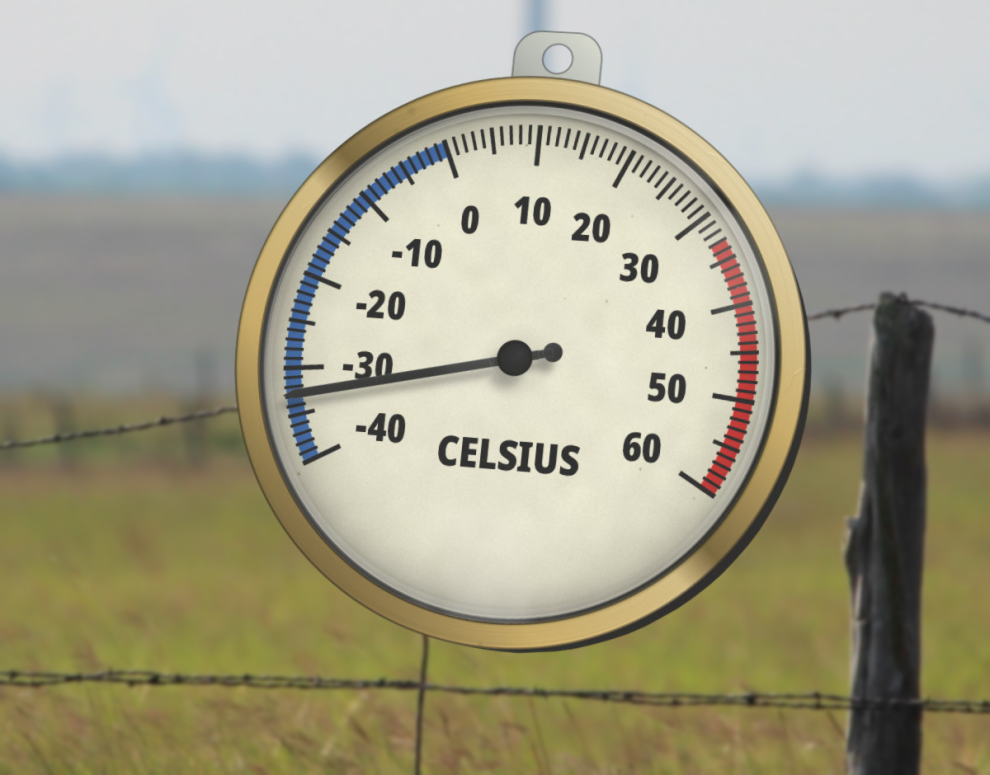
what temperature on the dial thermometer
-33 °C
